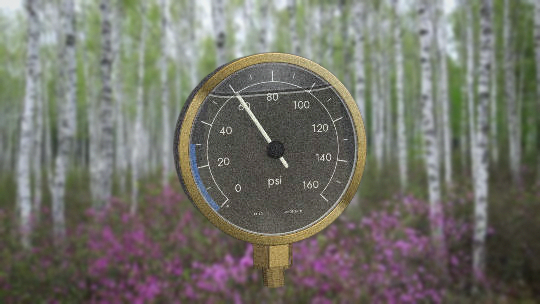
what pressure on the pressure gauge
60 psi
